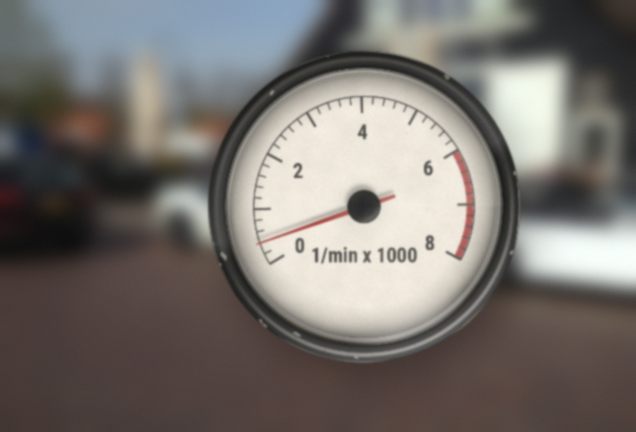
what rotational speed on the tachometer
400 rpm
